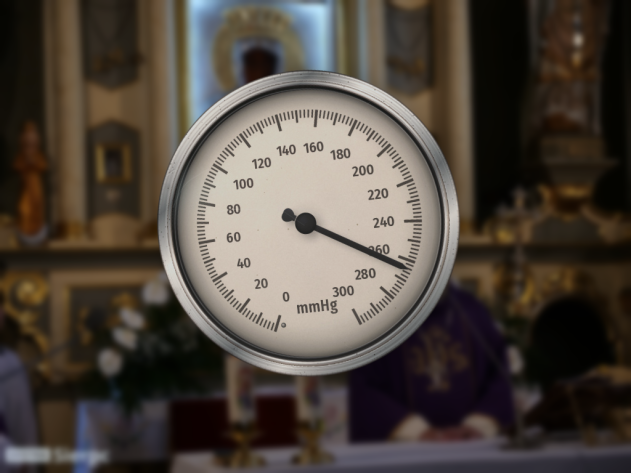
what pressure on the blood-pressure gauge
264 mmHg
